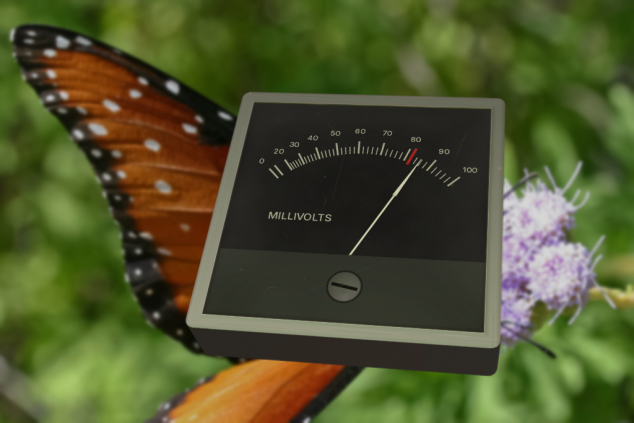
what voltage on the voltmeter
86 mV
